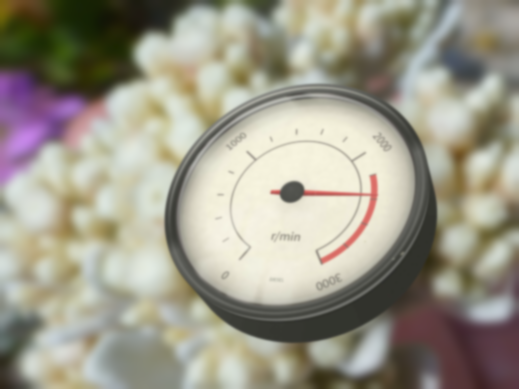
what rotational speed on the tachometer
2400 rpm
